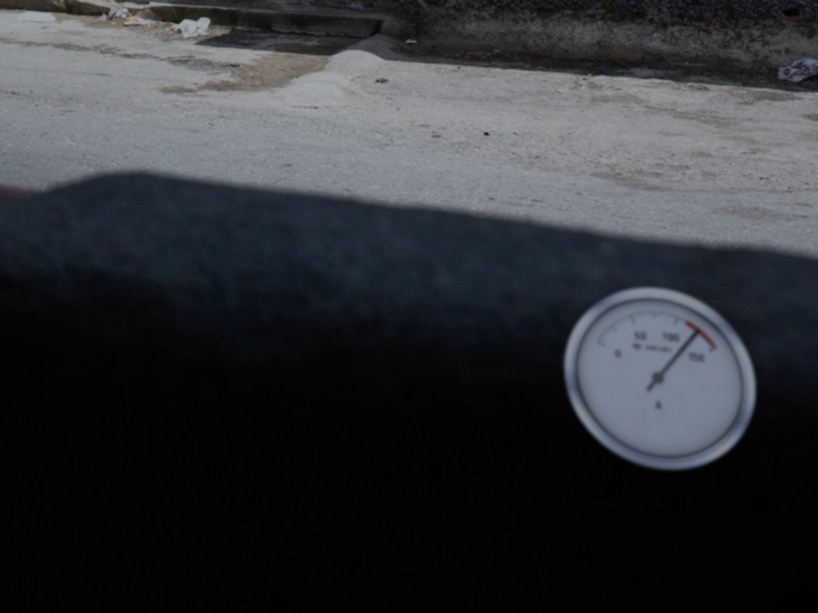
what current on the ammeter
125 A
